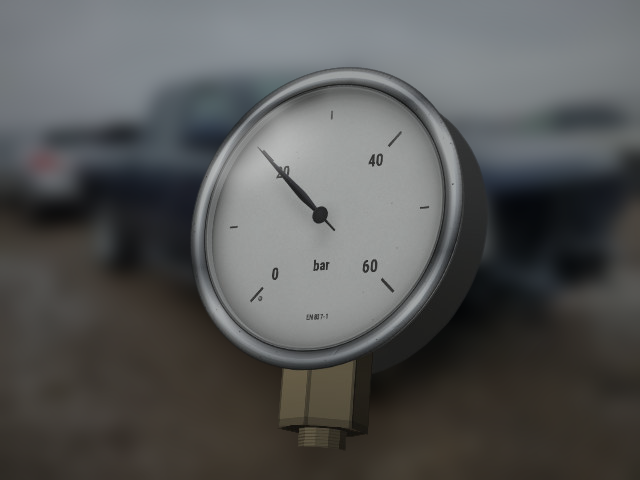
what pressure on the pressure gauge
20 bar
